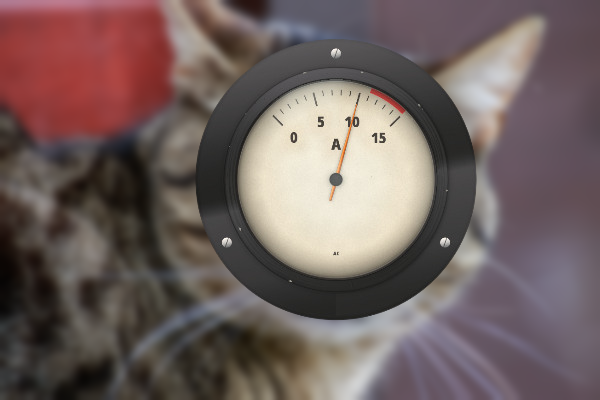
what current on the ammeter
10 A
